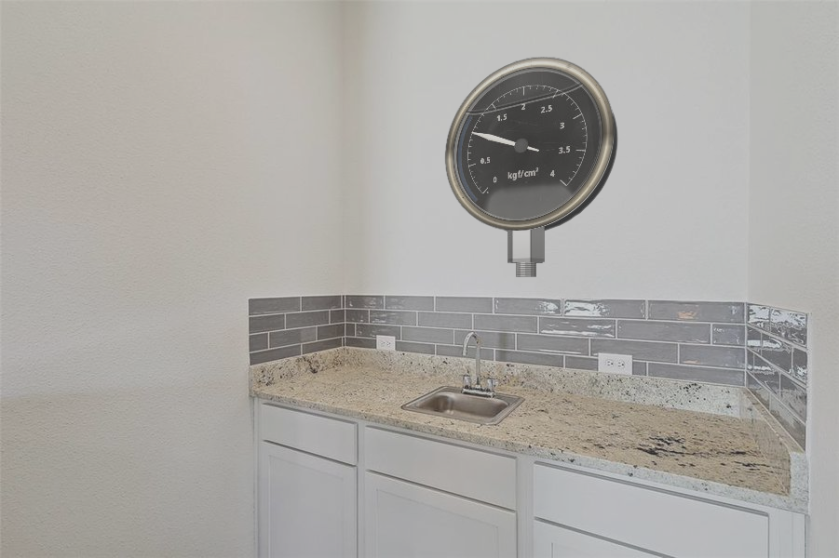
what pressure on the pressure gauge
1 kg/cm²
